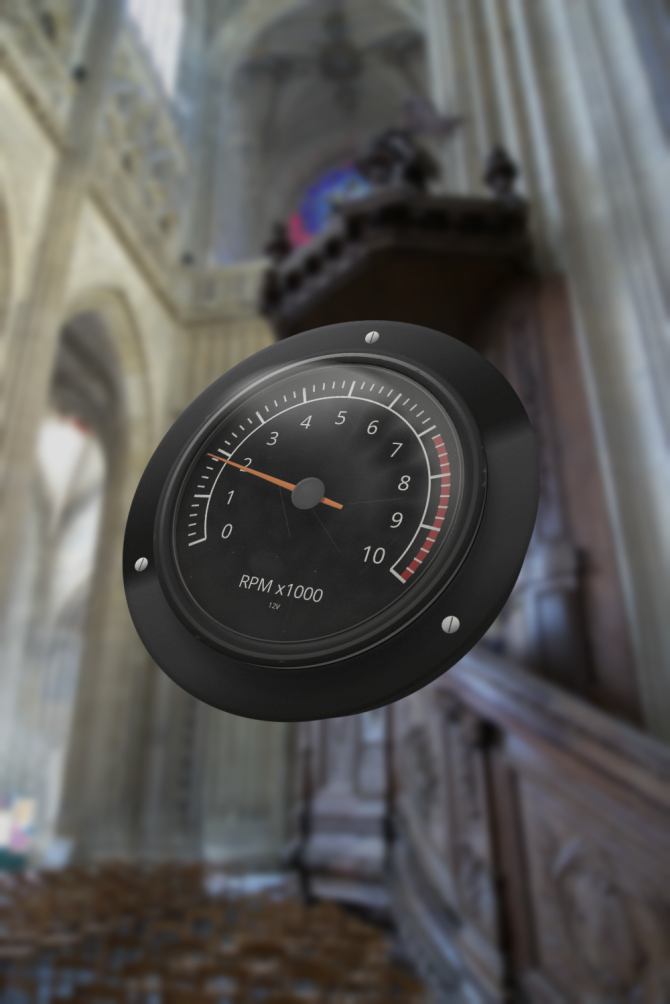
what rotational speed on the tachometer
1800 rpm
